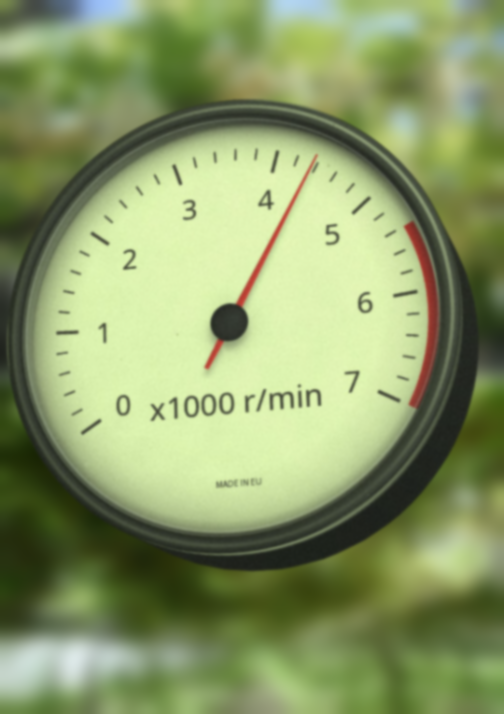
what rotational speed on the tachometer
4400 rpm
